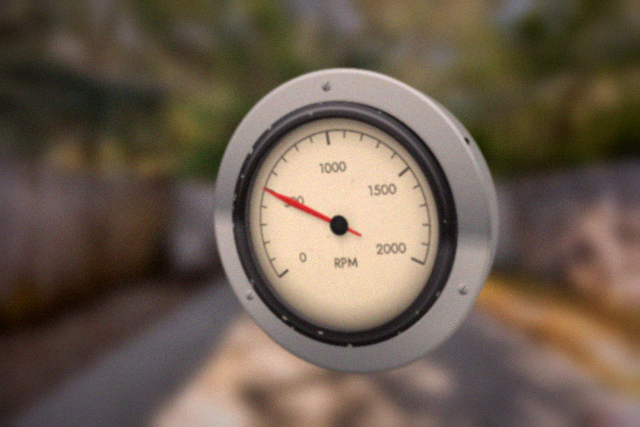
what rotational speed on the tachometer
500 rpm
